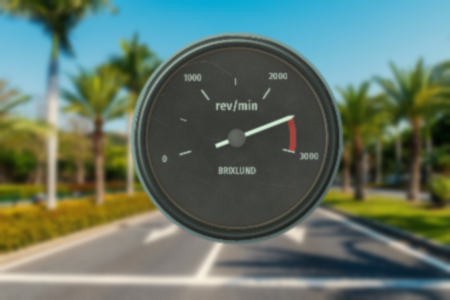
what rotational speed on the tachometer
2500 rpm
